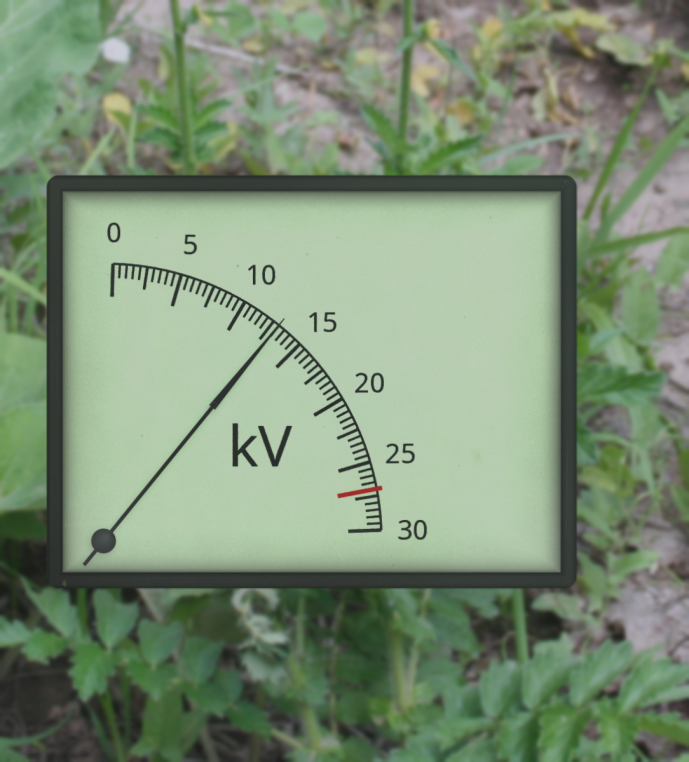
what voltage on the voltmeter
13 kV
